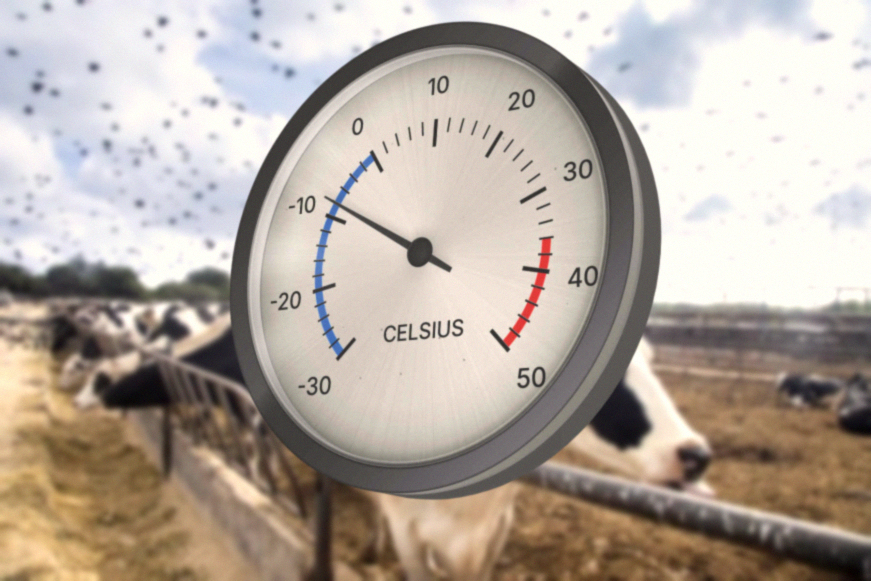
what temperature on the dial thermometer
-8 °C
